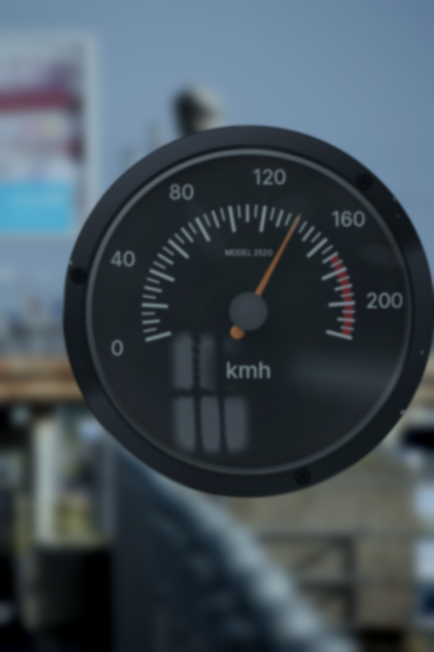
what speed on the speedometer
140 km/h
